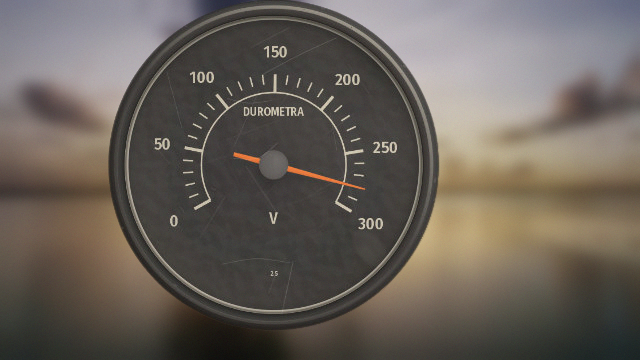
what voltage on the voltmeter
280 V
